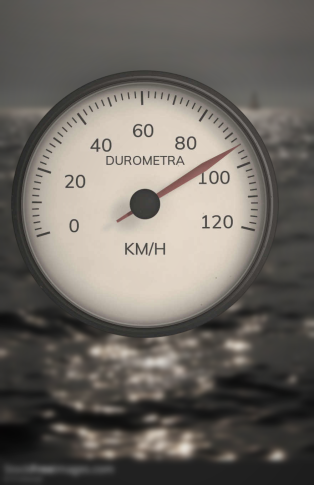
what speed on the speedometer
94 km/h
